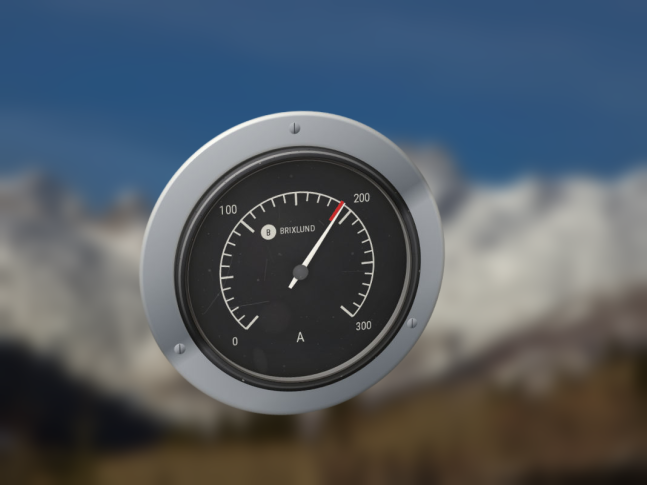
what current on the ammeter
190 A
